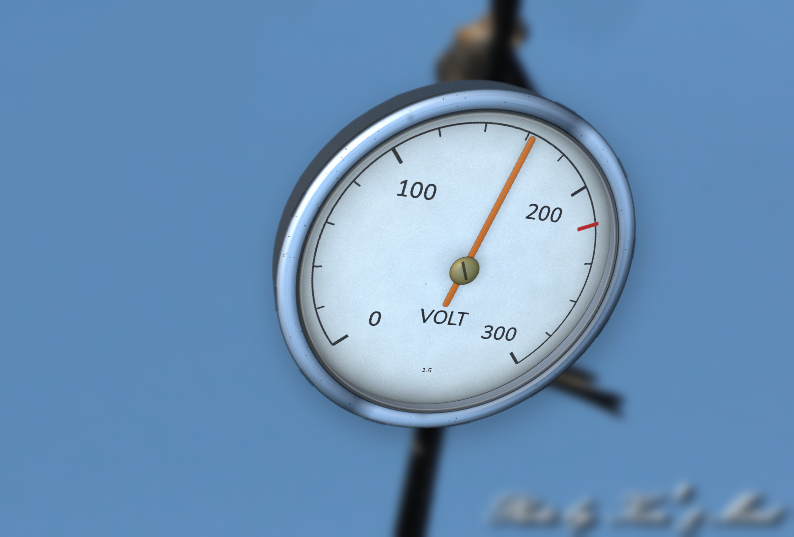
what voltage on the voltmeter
160 V
